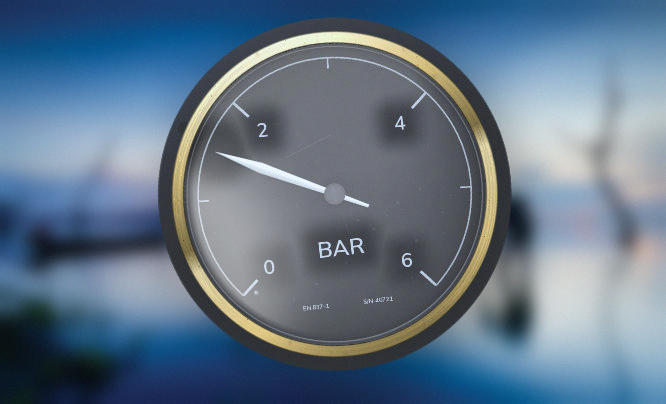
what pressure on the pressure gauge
1.5 bar
